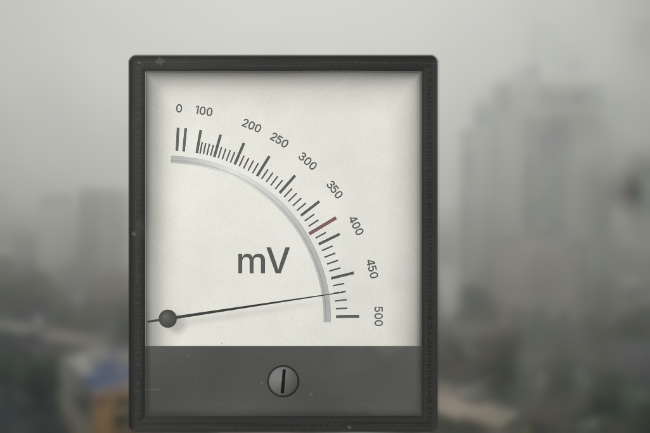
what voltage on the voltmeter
470 mV
